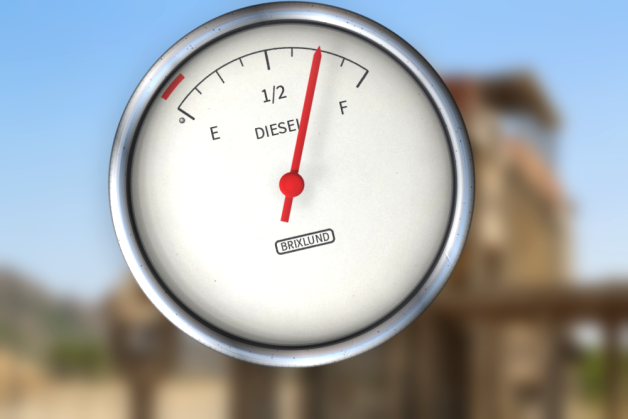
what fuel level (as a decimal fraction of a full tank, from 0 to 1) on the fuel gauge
0.75
